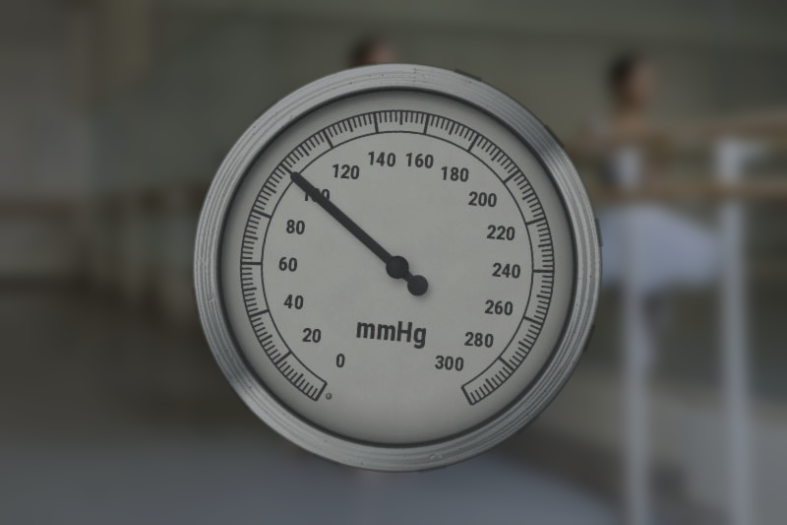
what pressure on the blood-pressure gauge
100 mmHg
